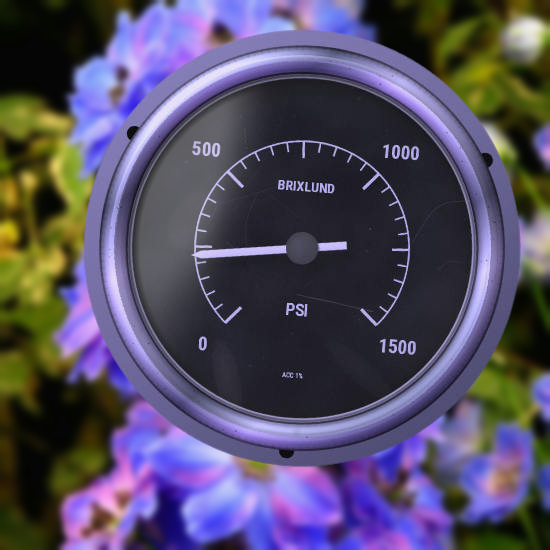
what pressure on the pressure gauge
225 psi
